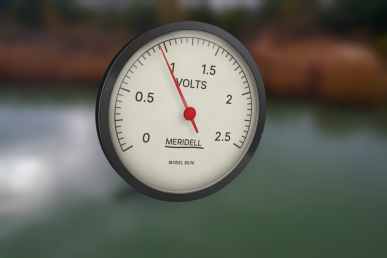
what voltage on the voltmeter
0.95 V
